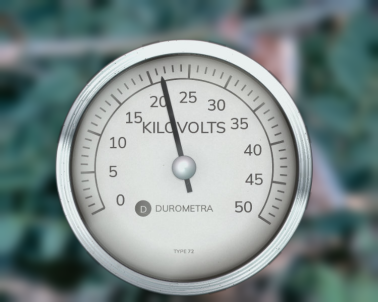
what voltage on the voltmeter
21.5 kV
